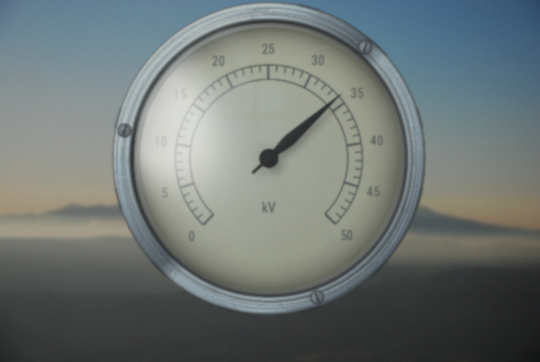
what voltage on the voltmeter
34 kV
